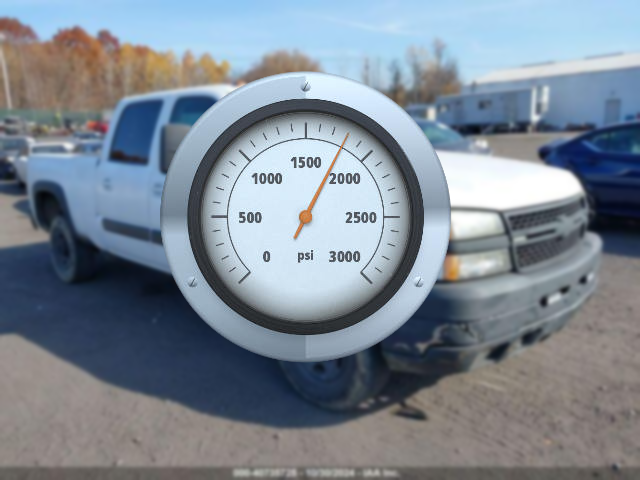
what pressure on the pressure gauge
1800 psi
